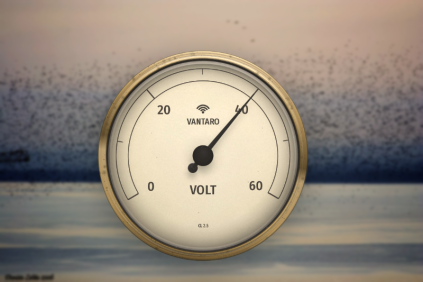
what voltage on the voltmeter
40 V
